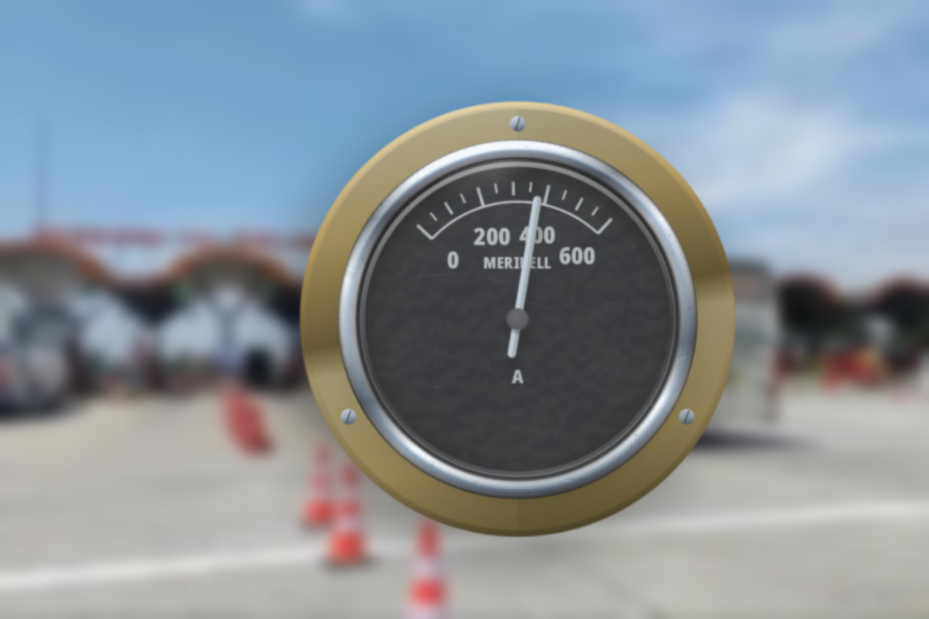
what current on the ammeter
375 A
